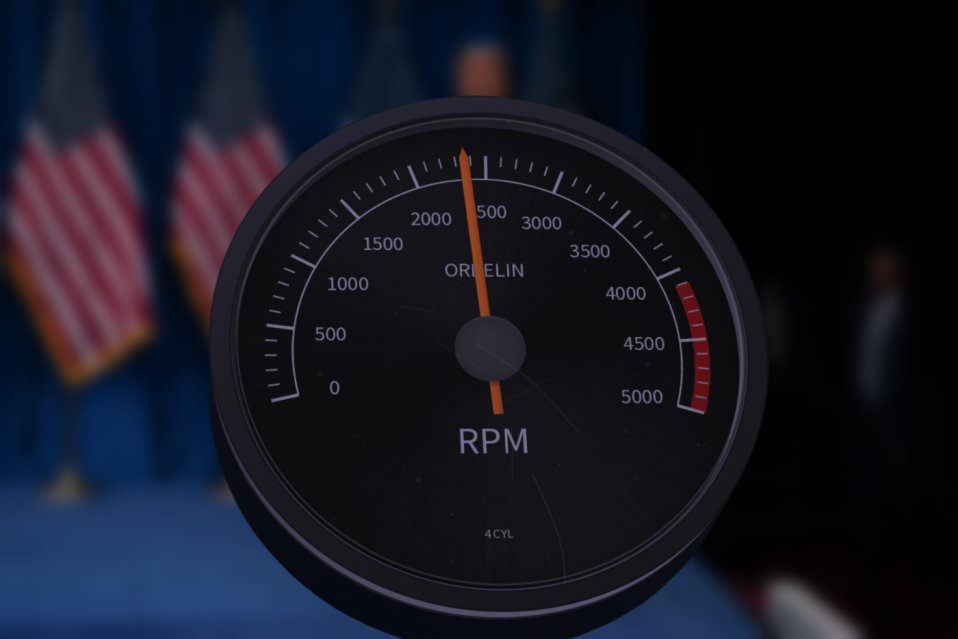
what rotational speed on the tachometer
2350 rpm
